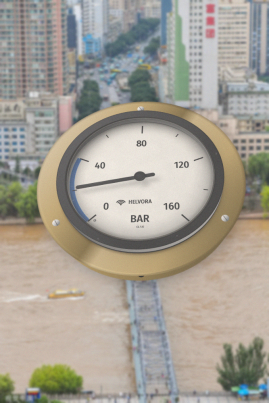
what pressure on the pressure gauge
20 bar
